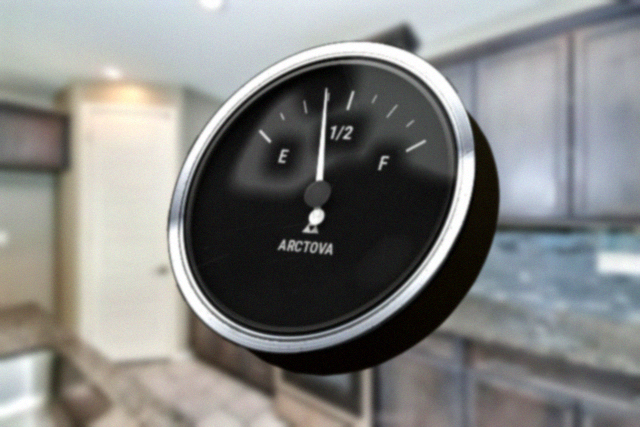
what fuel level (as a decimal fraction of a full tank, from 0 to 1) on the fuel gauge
0.375
